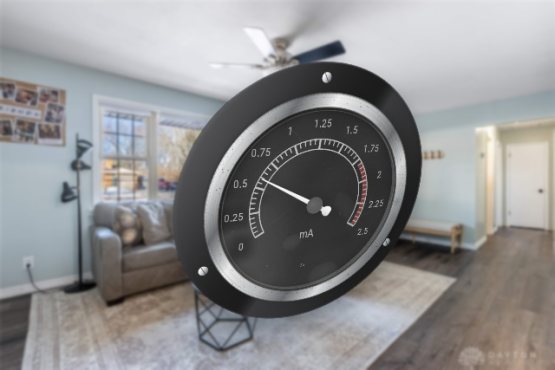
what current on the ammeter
0.6 mA
